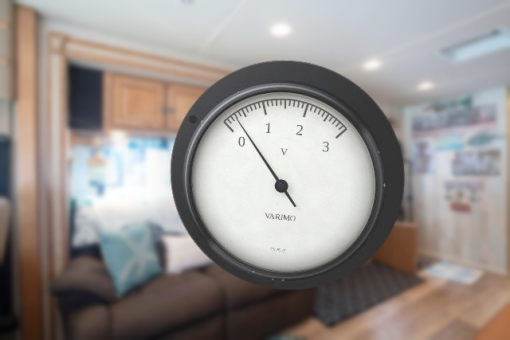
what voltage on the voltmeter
0.3 V
